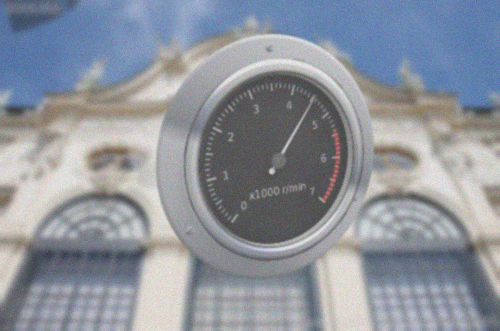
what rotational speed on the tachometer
4500 rpm
